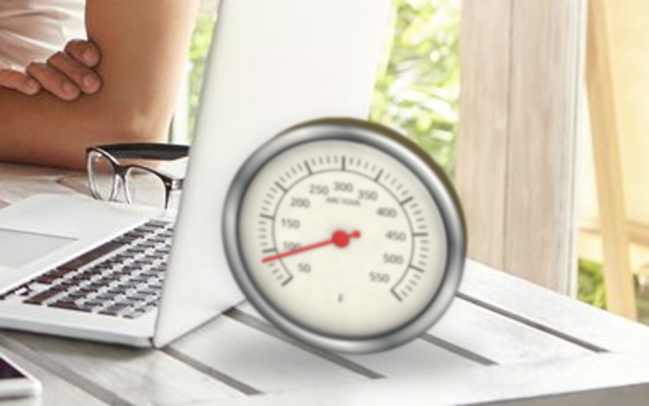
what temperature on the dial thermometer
90 °F
